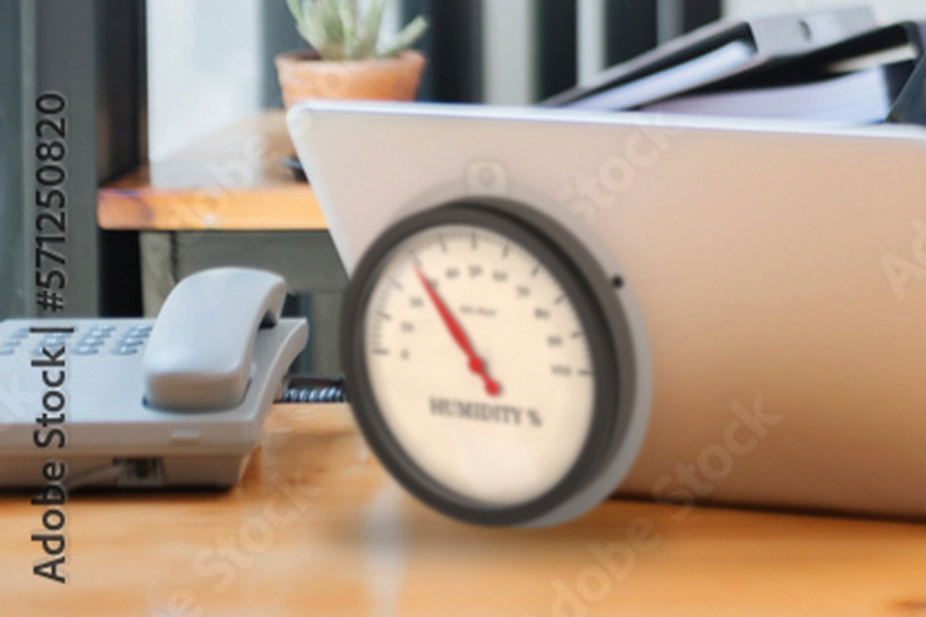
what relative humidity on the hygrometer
30 %
